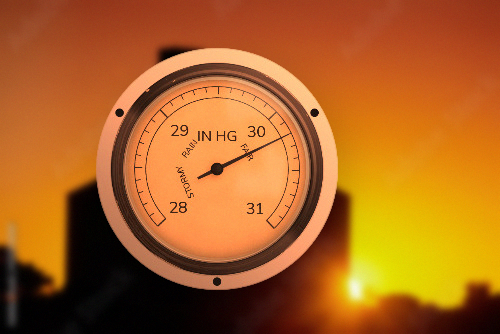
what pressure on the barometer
30.2 inHg
